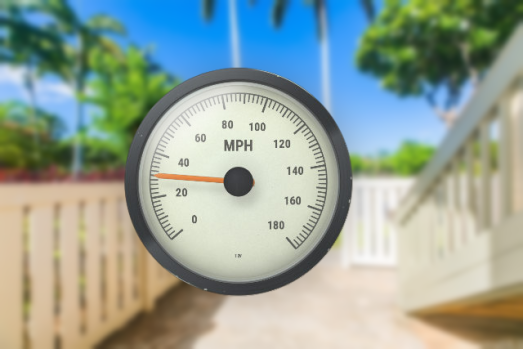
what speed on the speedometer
30 mph
